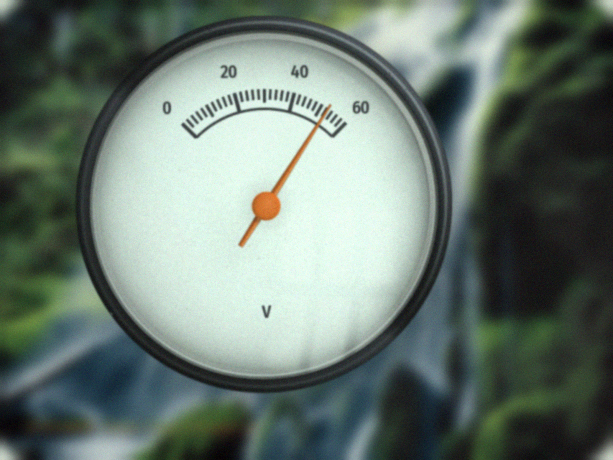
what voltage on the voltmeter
52 V
